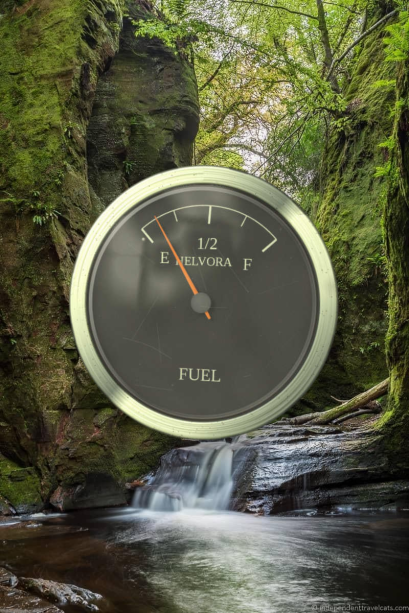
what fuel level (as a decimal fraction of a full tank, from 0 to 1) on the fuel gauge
0.125
